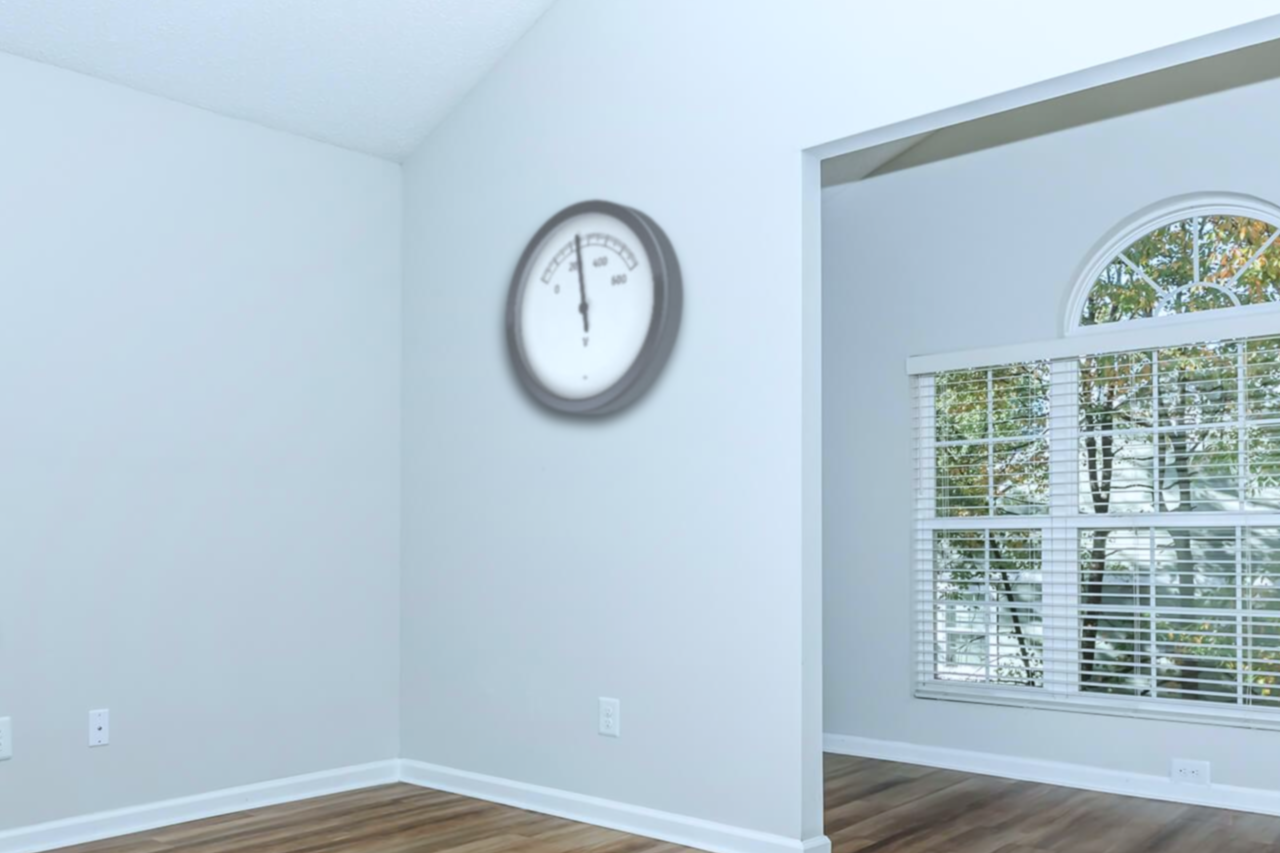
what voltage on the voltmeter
250 V
